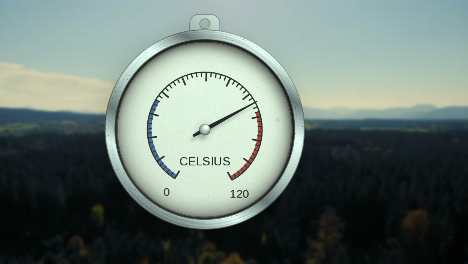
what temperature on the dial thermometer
84 °C
